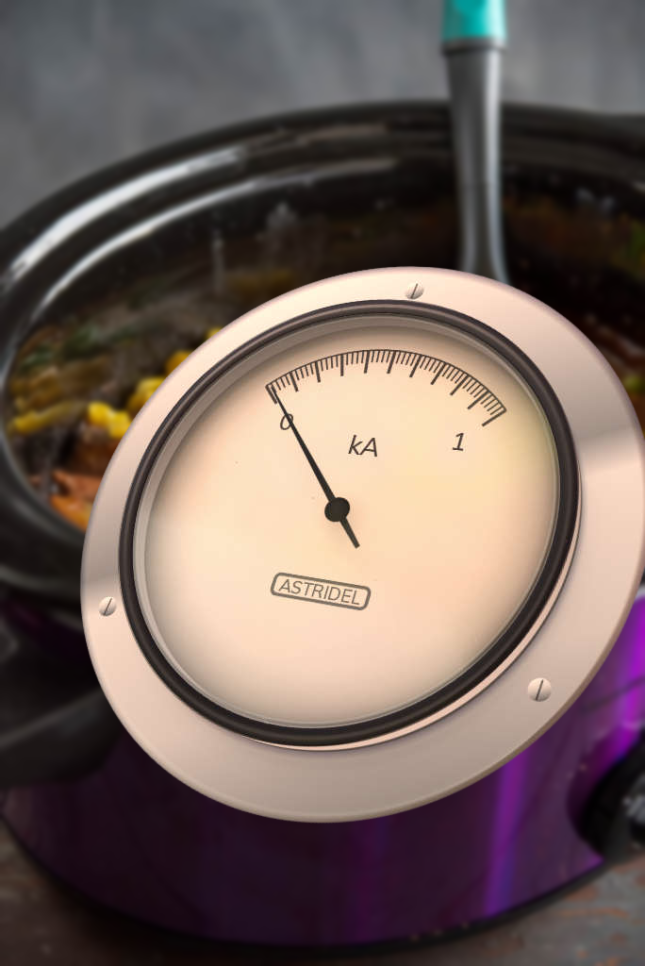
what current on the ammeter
0.02 kA
